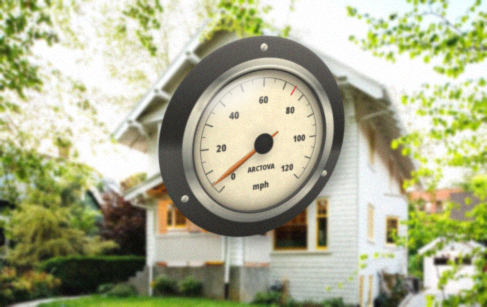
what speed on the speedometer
5 mph
